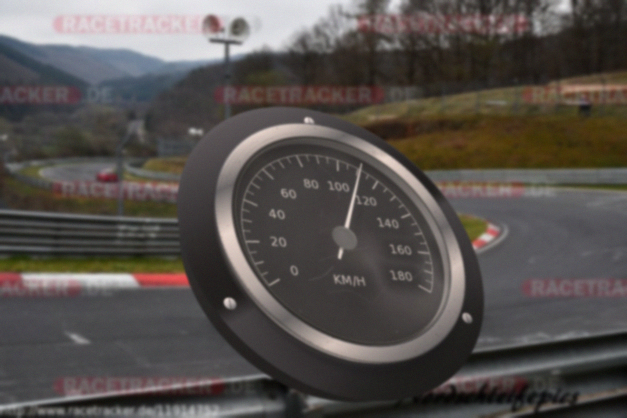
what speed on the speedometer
110 km/h
